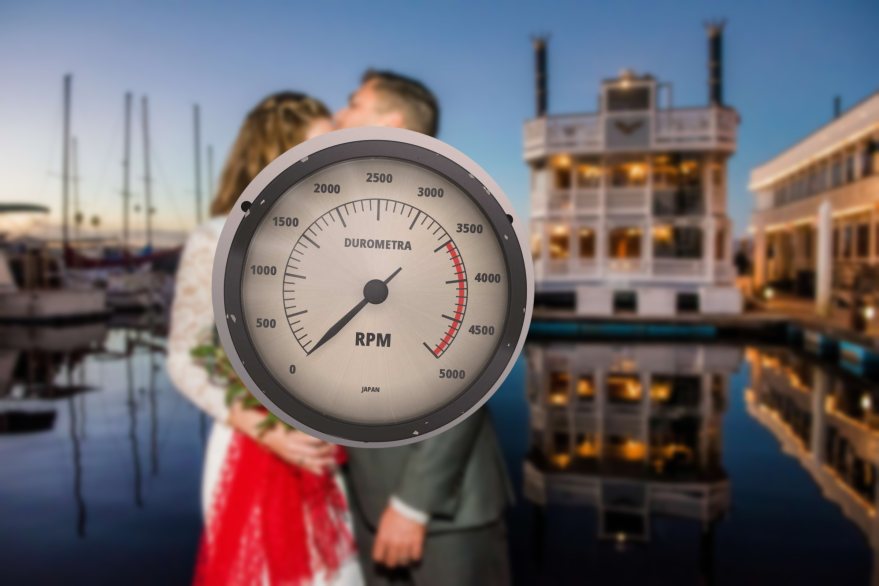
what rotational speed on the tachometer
0 rpm
